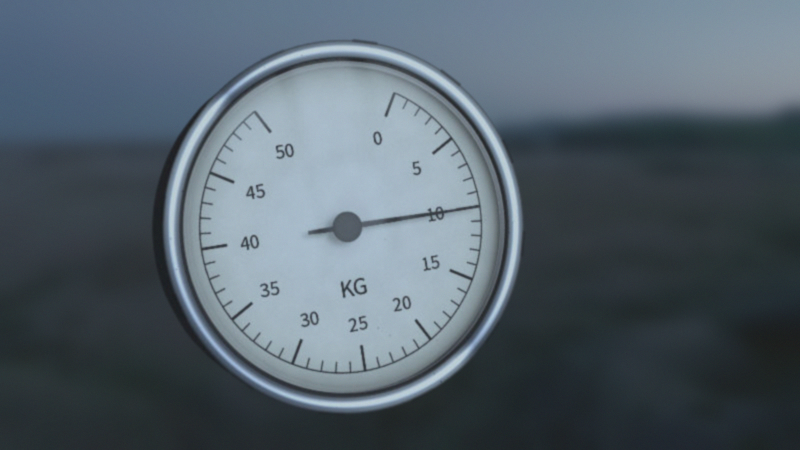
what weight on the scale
10 kg
